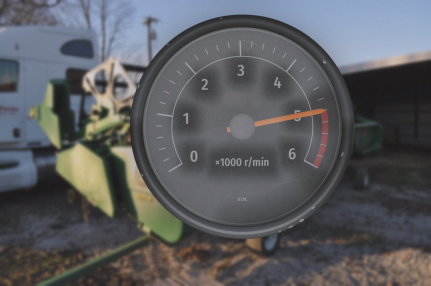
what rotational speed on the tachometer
5000 rpm
